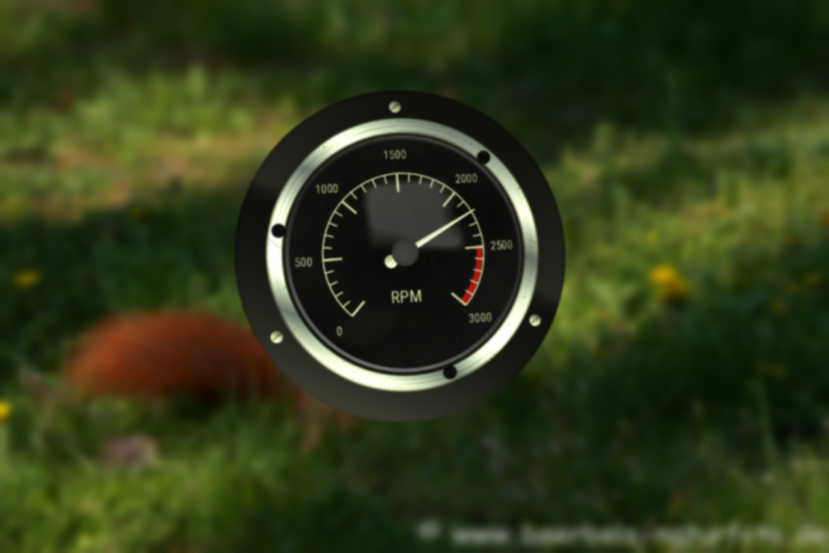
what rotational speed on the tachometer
2200 rpm
